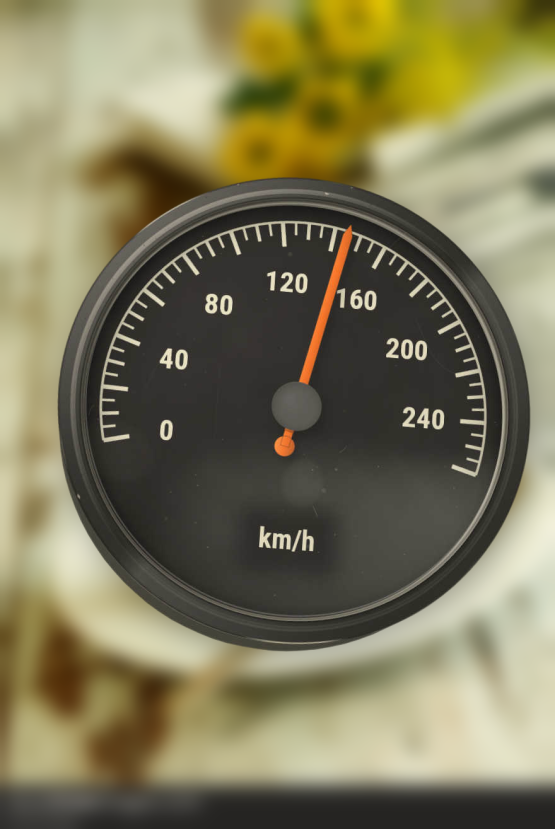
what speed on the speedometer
145 km/h
